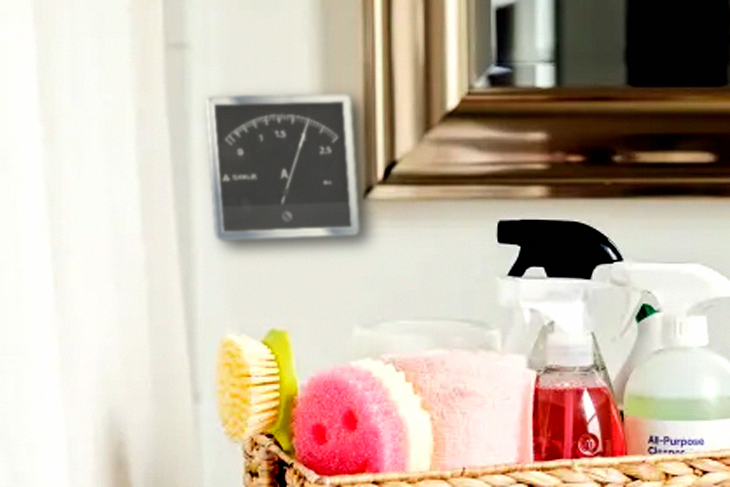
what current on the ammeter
2 A
